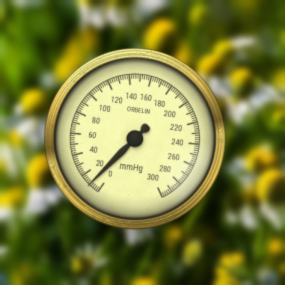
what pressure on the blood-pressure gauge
10 mmHg
